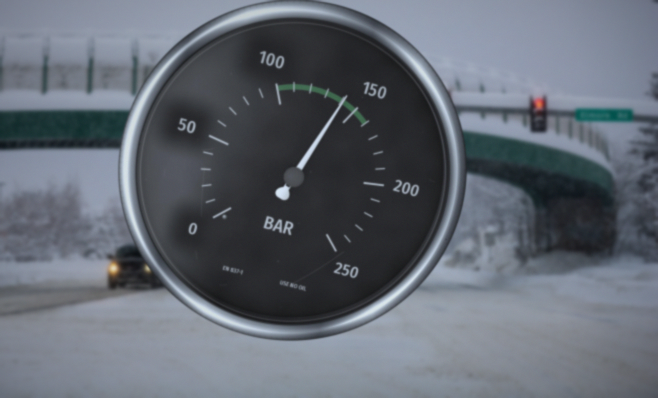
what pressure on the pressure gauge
140 bar
